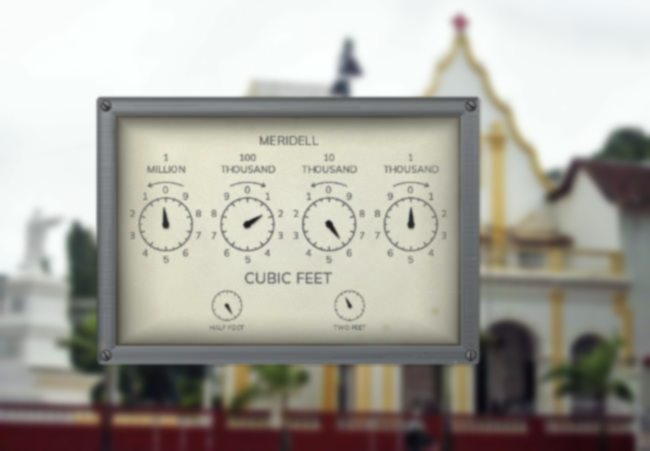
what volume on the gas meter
16000 ft³
